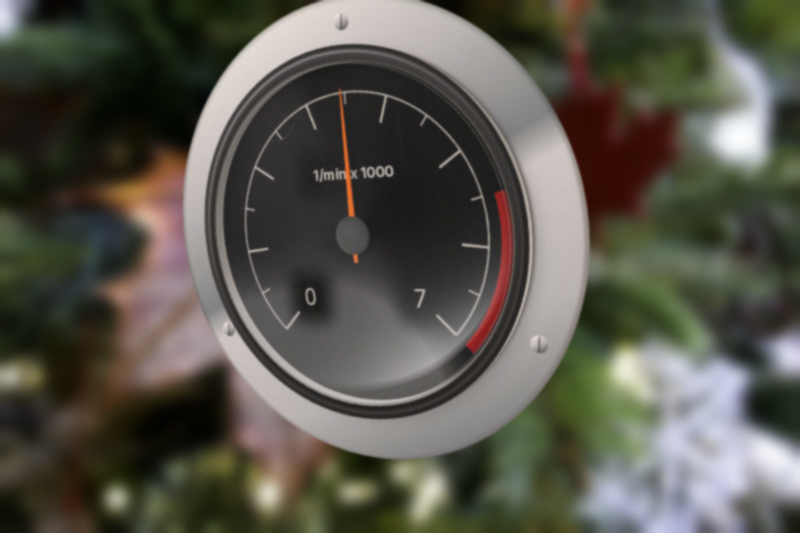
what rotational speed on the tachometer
3500 rpm
